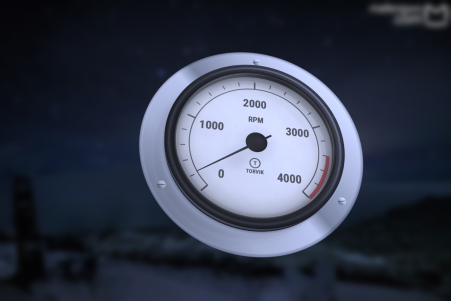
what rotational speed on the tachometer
200 rpm
